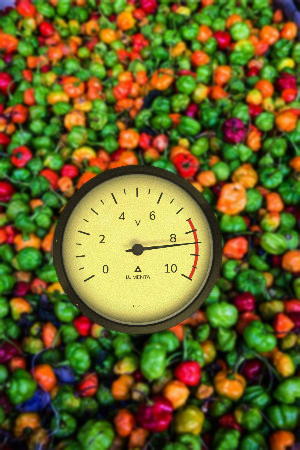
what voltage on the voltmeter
8.5 V
